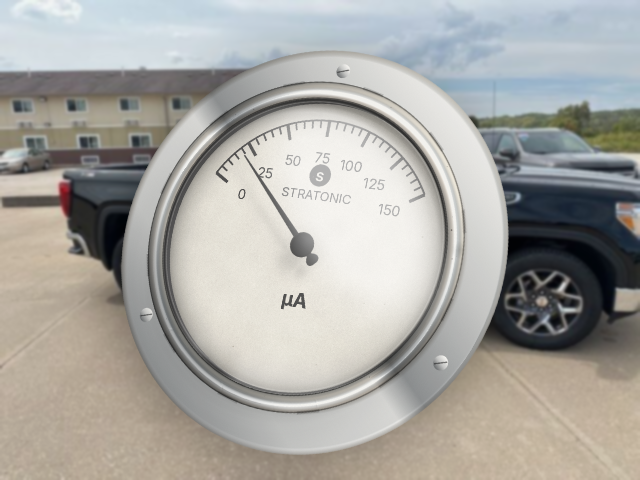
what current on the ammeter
20 µA
